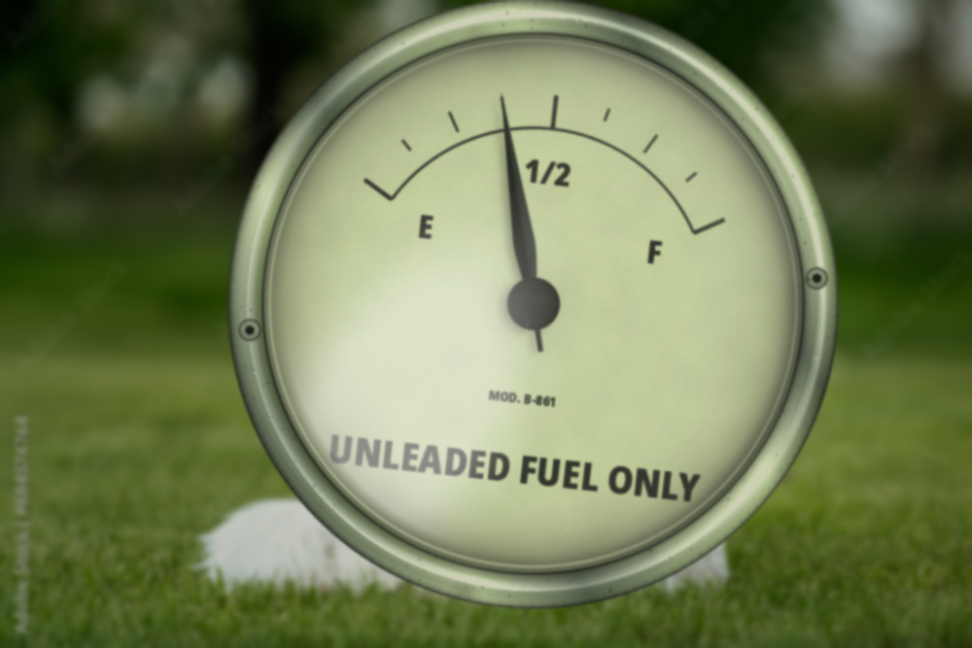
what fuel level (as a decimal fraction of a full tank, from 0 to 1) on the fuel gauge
0.375
